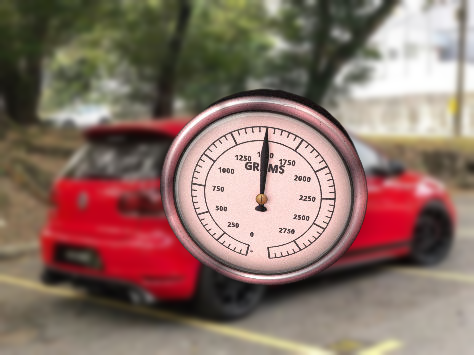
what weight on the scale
1500 g
